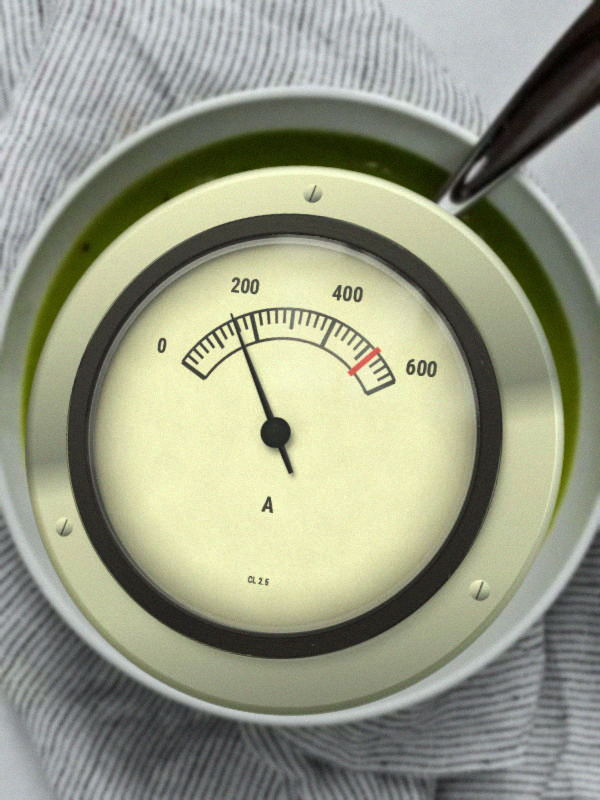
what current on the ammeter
160 A
